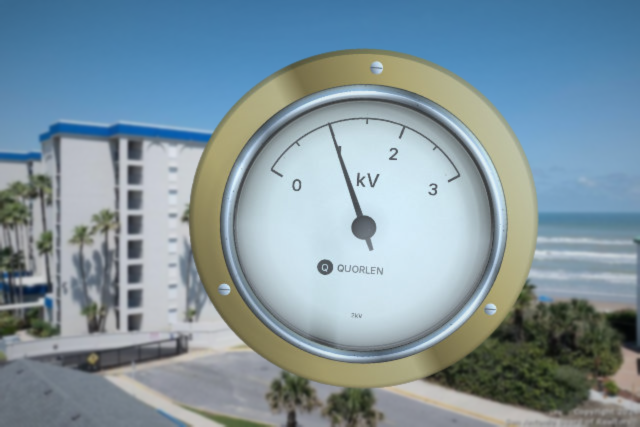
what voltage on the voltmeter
1 kV
